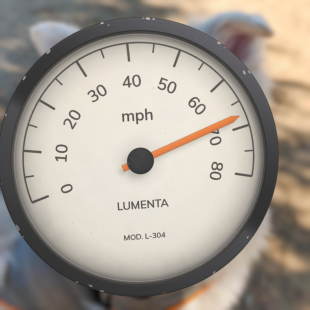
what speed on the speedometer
67.5 mph
